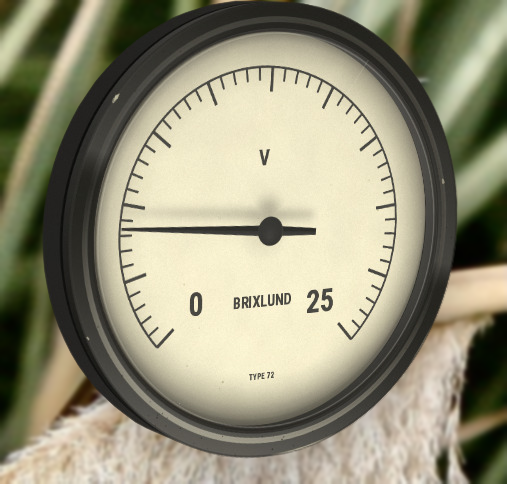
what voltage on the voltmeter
4.25 V
